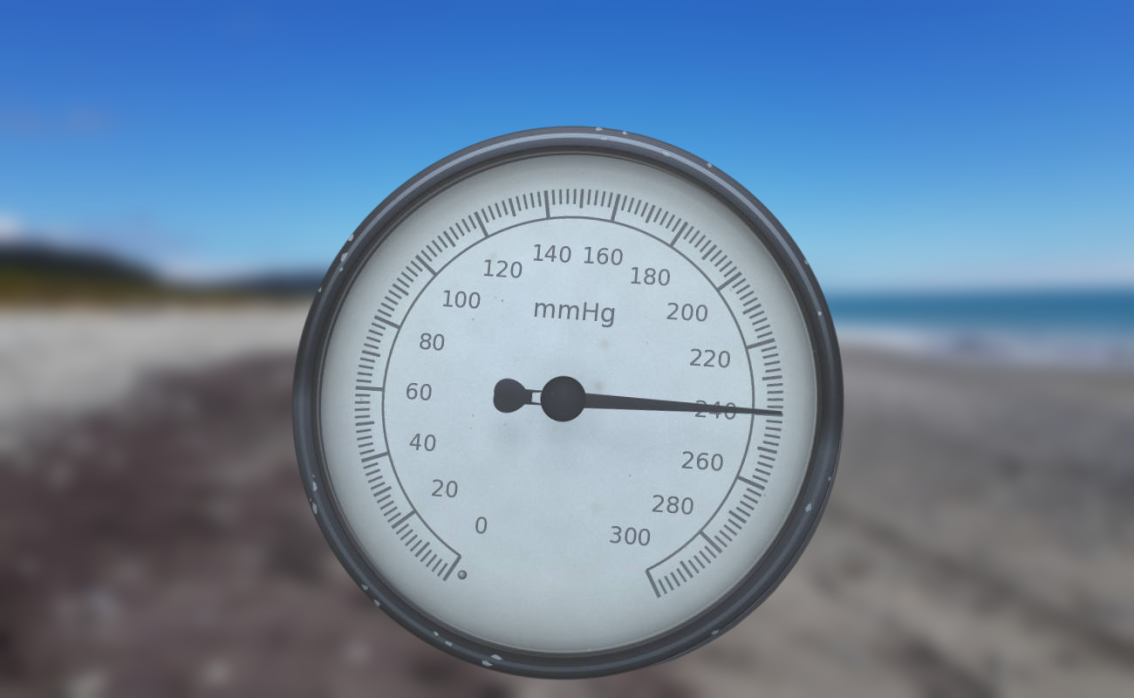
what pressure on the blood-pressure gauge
240 mmHg
